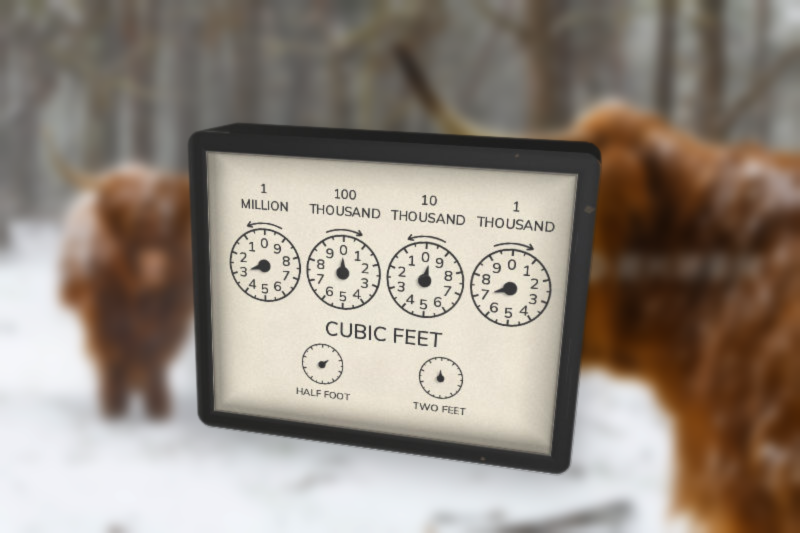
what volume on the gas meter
299700 ft³
